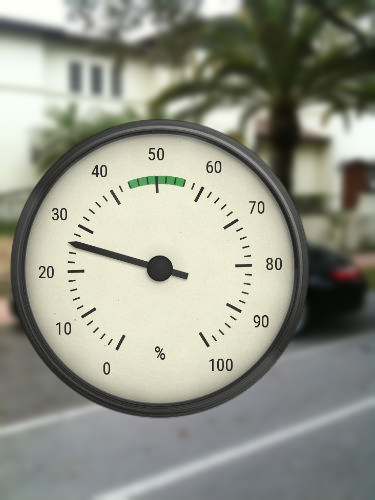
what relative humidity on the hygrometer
26 %
